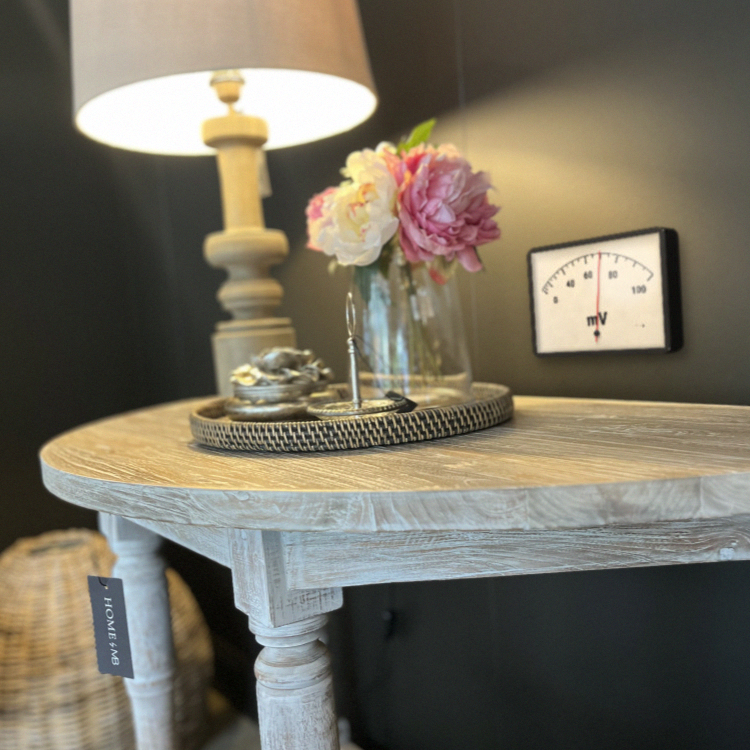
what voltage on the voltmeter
70 mV
